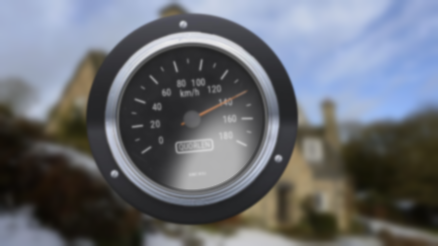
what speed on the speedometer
140 km/h
